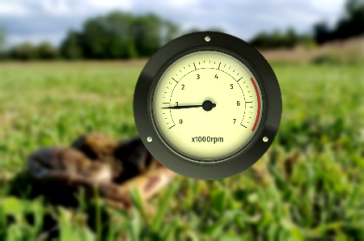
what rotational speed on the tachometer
800 rpm
